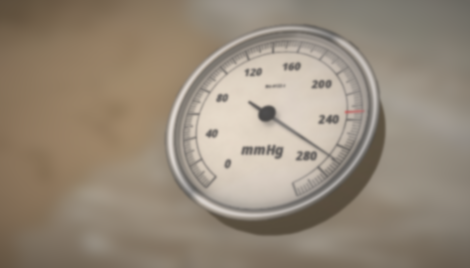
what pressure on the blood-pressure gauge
270 mmHg
